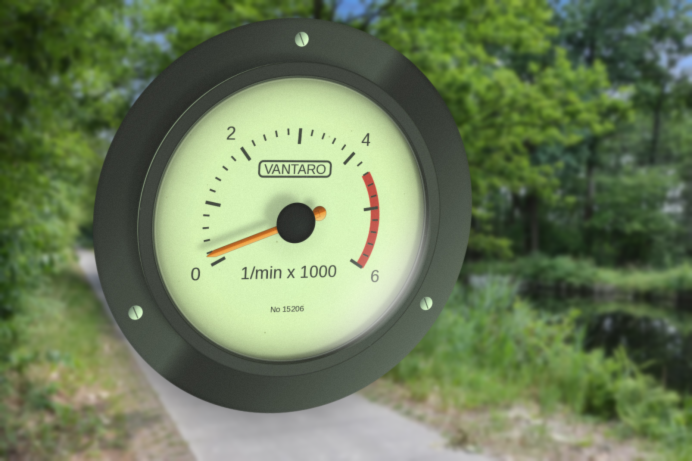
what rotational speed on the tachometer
200 rpm
